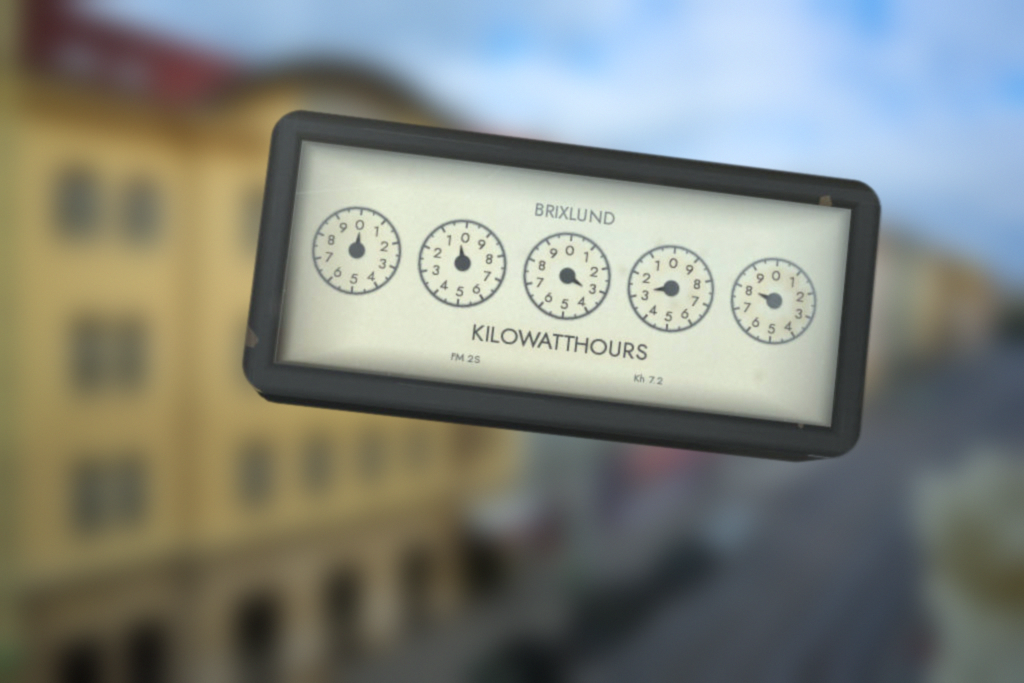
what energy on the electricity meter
328 kWh
